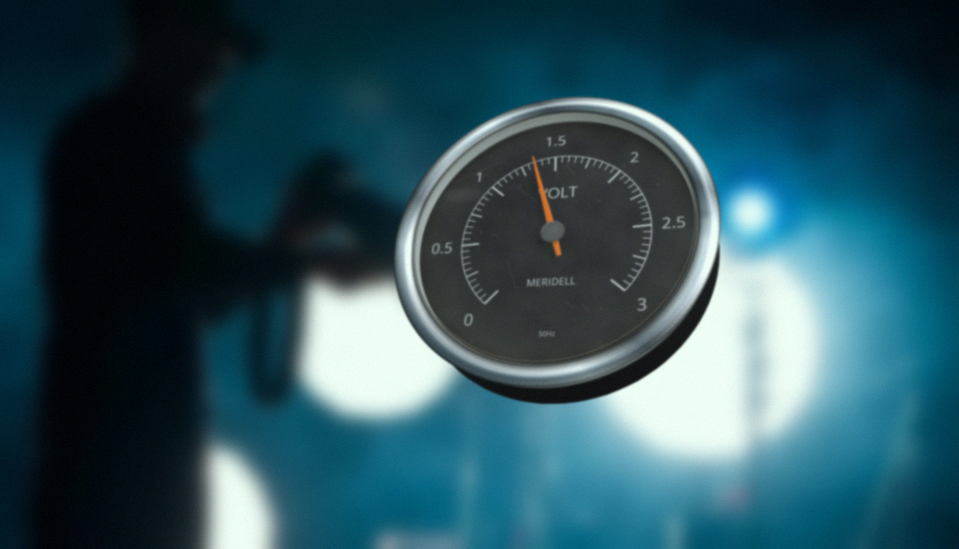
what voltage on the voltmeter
1.35 V
